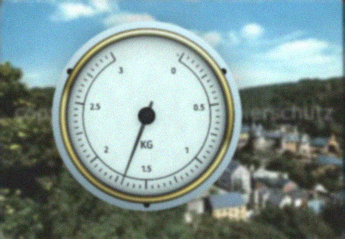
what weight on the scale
1.7 kg
